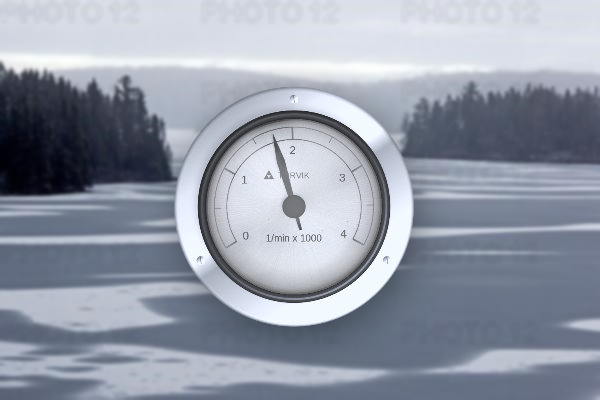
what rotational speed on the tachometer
1750 rpm
